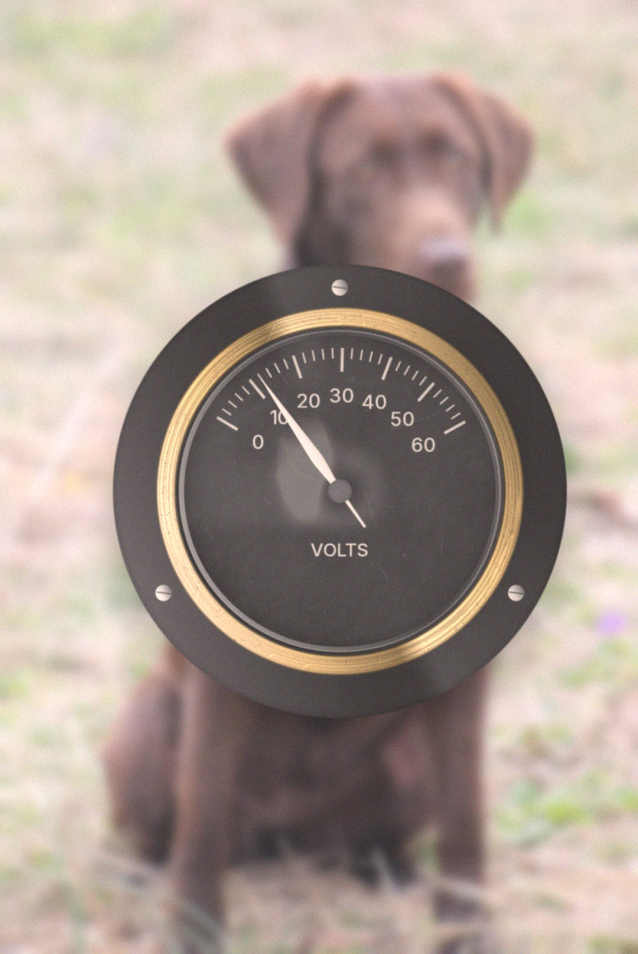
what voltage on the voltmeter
12 V
